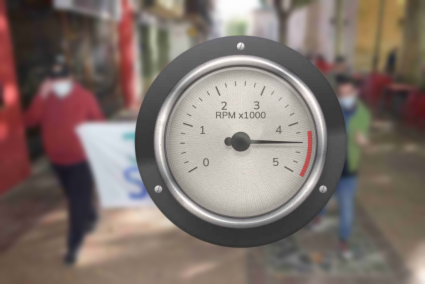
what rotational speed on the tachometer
4400 rpm
